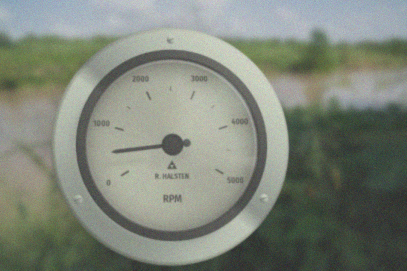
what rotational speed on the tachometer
500 rpm
